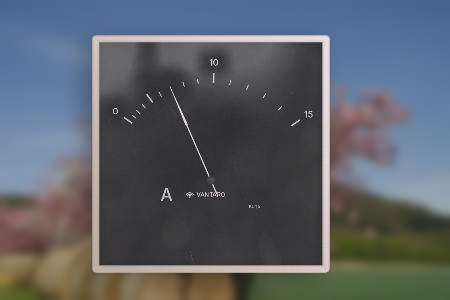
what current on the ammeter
7 A
